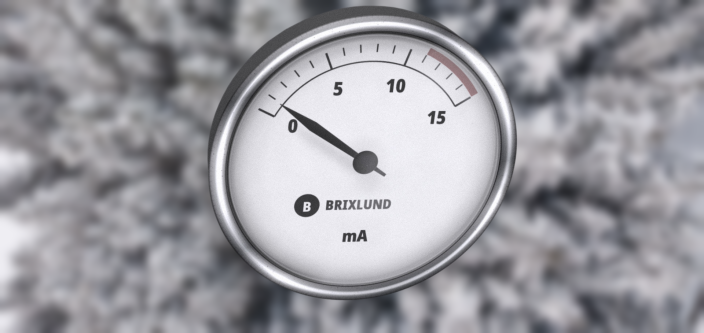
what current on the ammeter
1 mA
